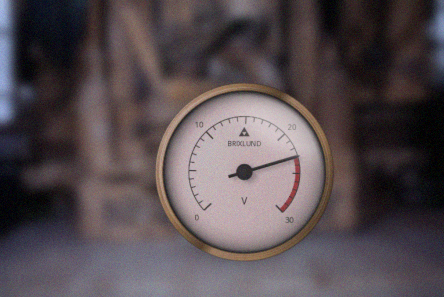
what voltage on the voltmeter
23 V
